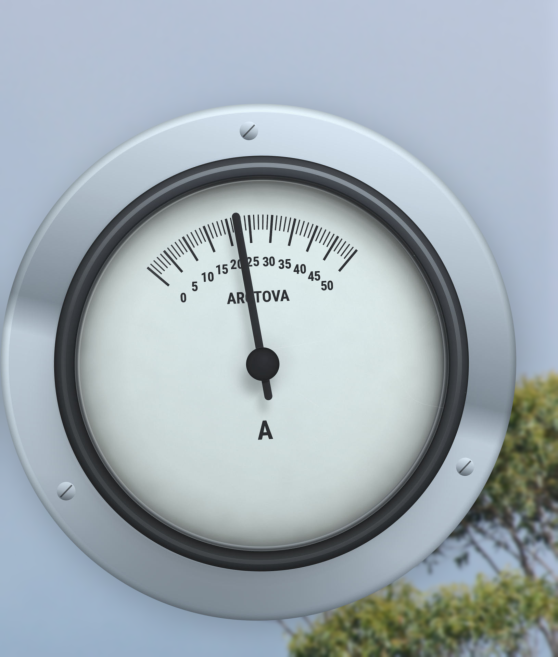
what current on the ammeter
22 A
